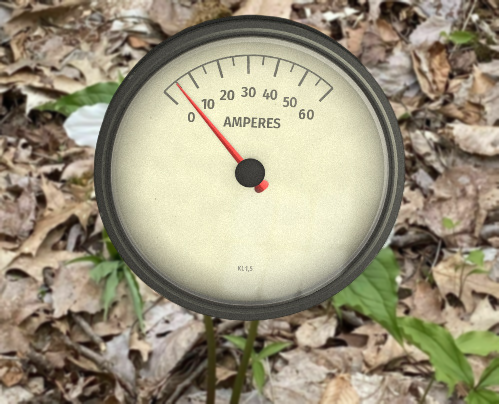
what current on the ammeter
5 A
